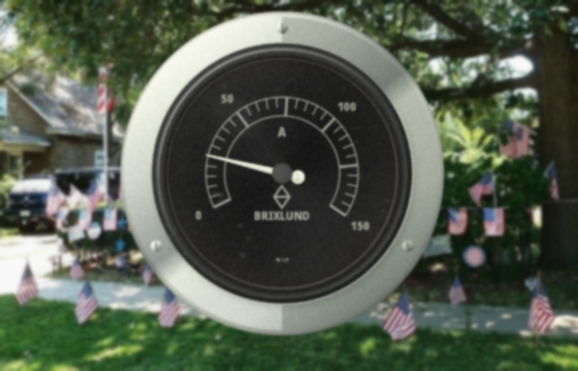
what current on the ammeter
25 A
